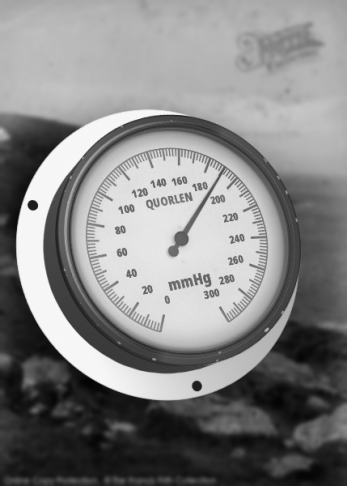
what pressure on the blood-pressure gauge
190 mmHg
